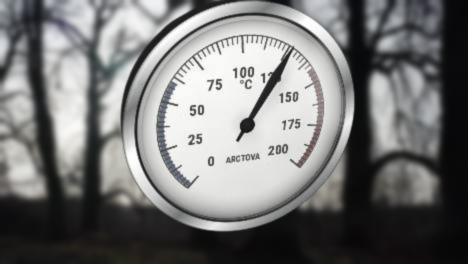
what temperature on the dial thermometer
125 °C
